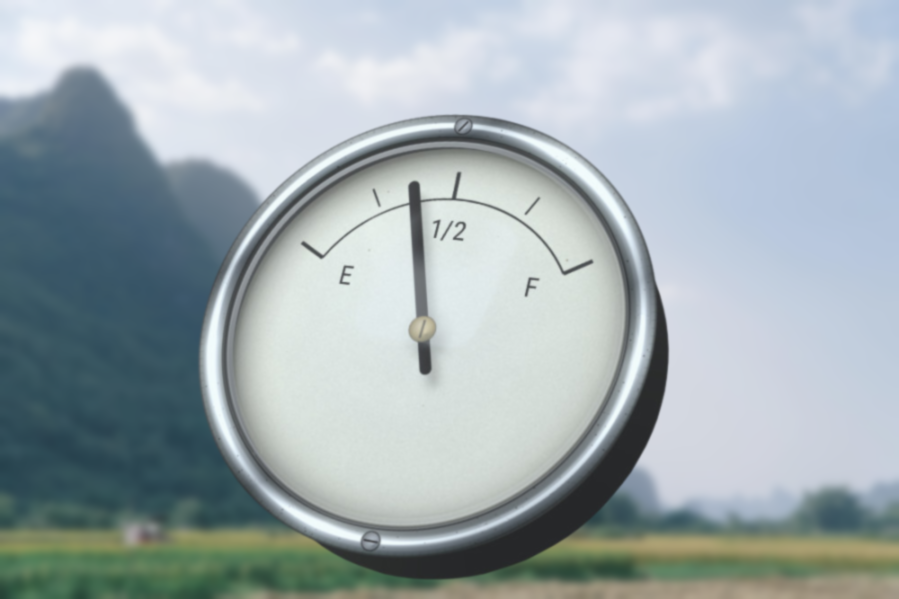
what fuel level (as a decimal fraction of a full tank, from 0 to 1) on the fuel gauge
0.375
